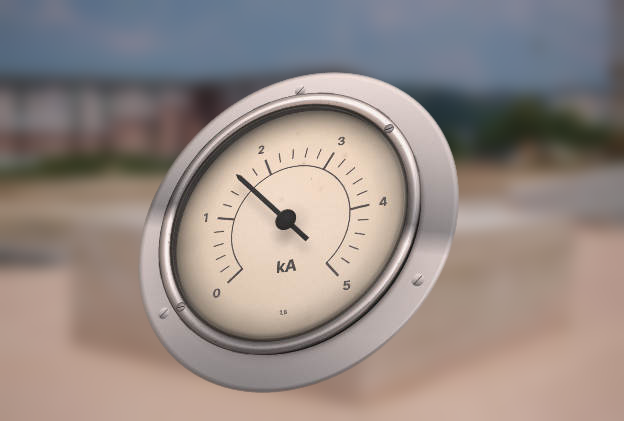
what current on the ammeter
1.6 kA
